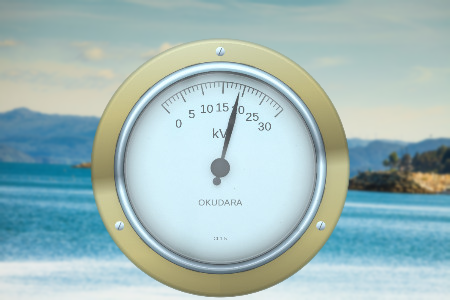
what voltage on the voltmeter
19 kV
